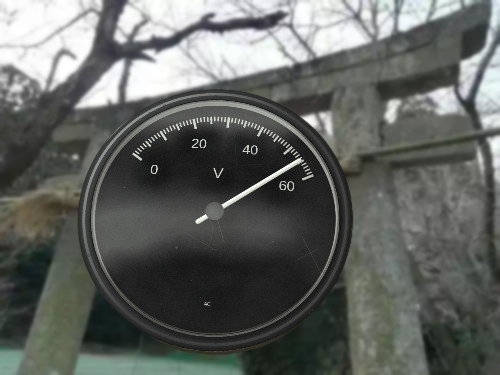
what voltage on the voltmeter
55 V
